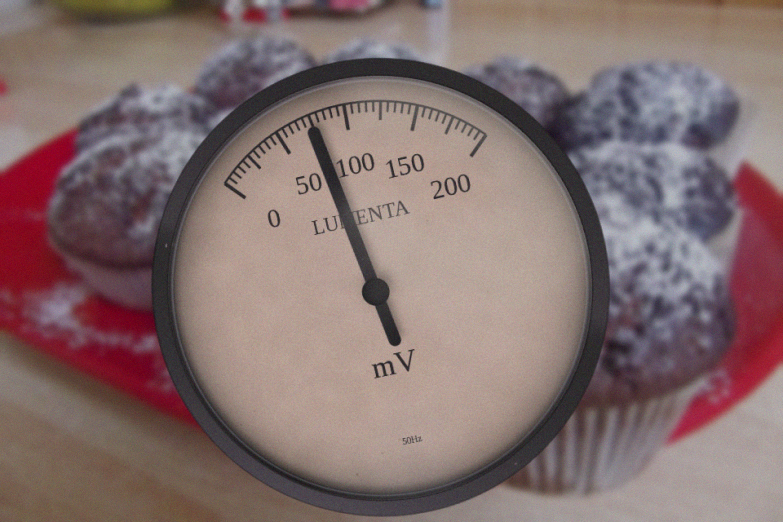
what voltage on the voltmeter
75 mV
